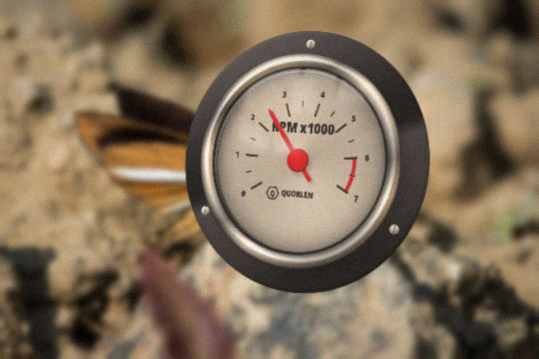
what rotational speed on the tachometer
2500 rpm
